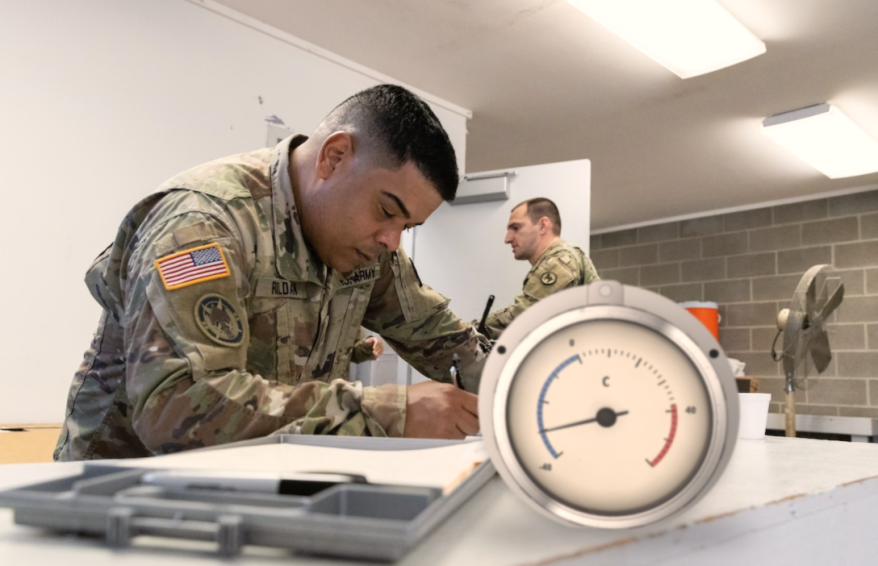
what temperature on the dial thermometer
-30 °C
